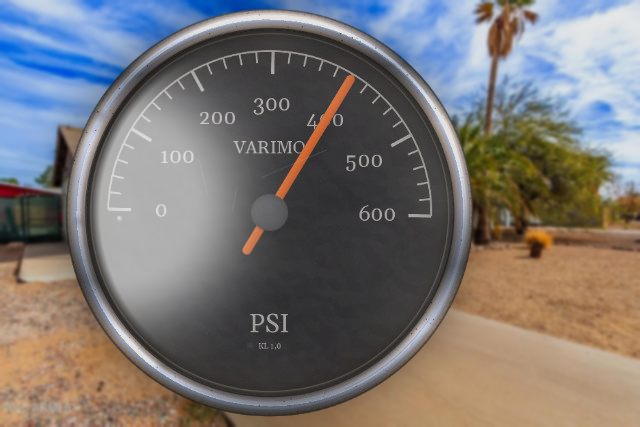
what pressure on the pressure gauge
400 psi
